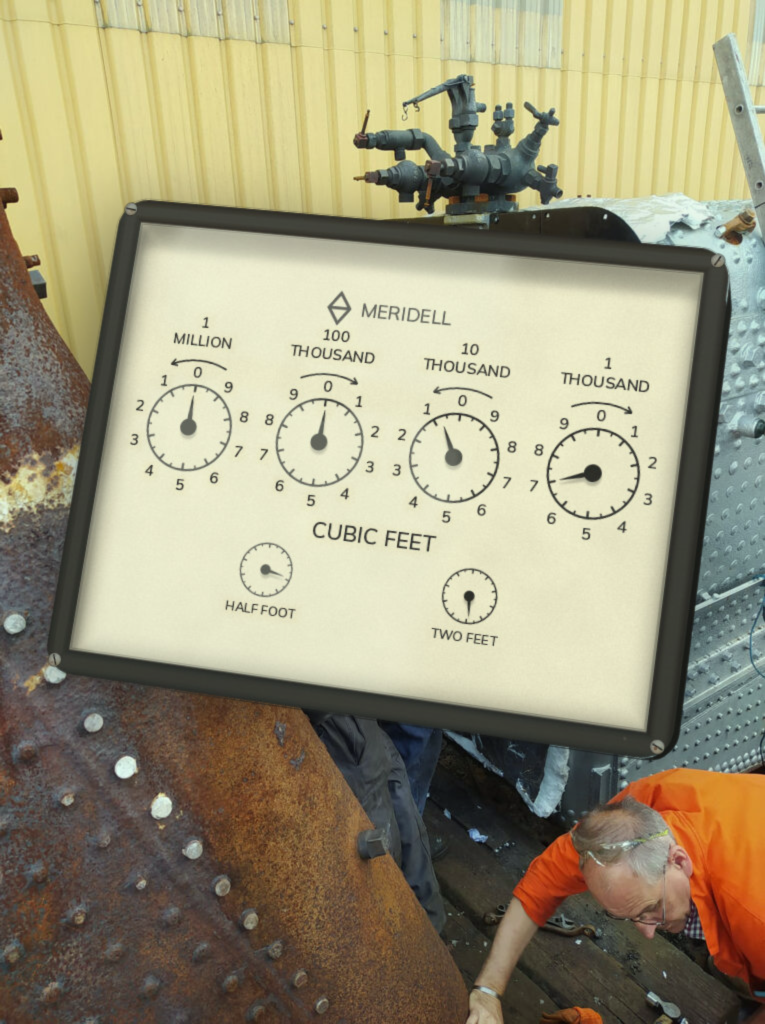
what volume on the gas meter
700 ft³
